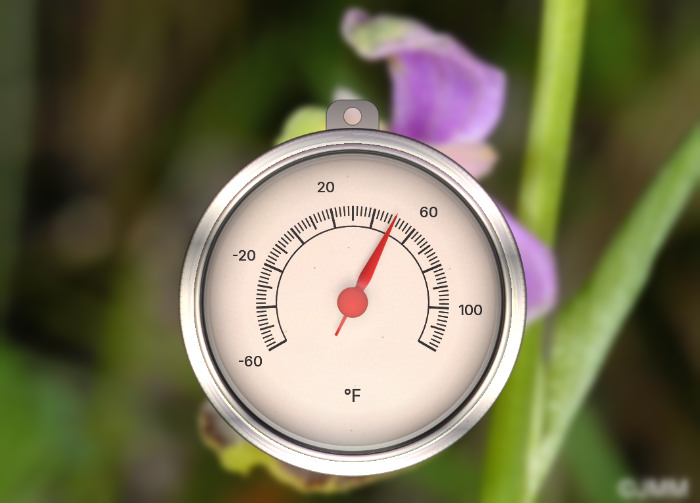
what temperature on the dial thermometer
50 °F
